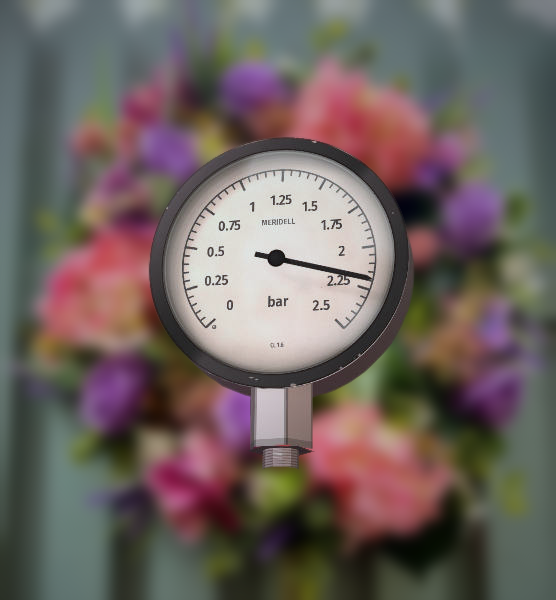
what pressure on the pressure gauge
2.2 bar
